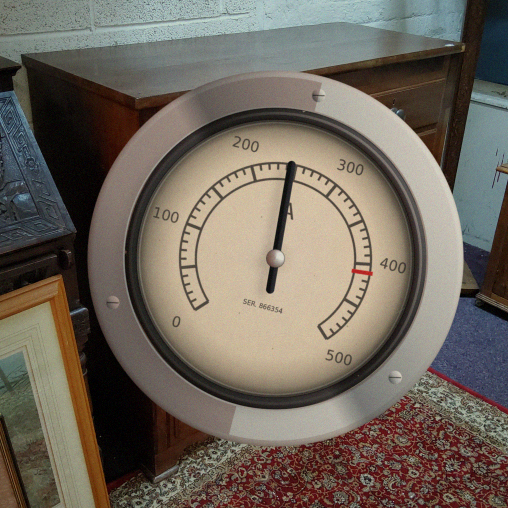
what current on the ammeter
245 A
